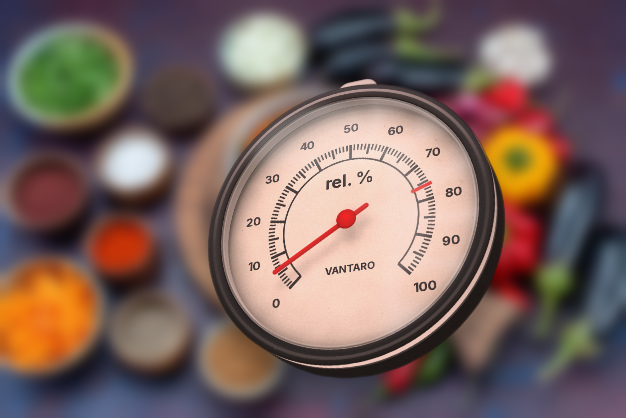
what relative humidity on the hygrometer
5 %
